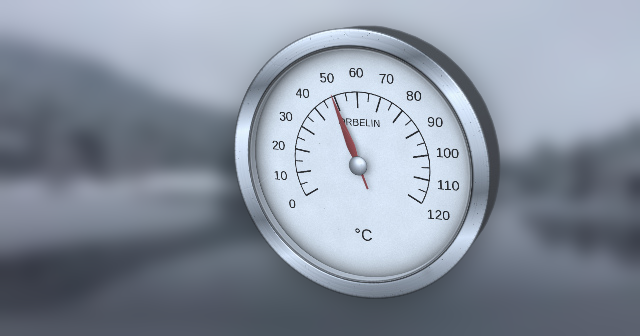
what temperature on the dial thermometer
50 °C
